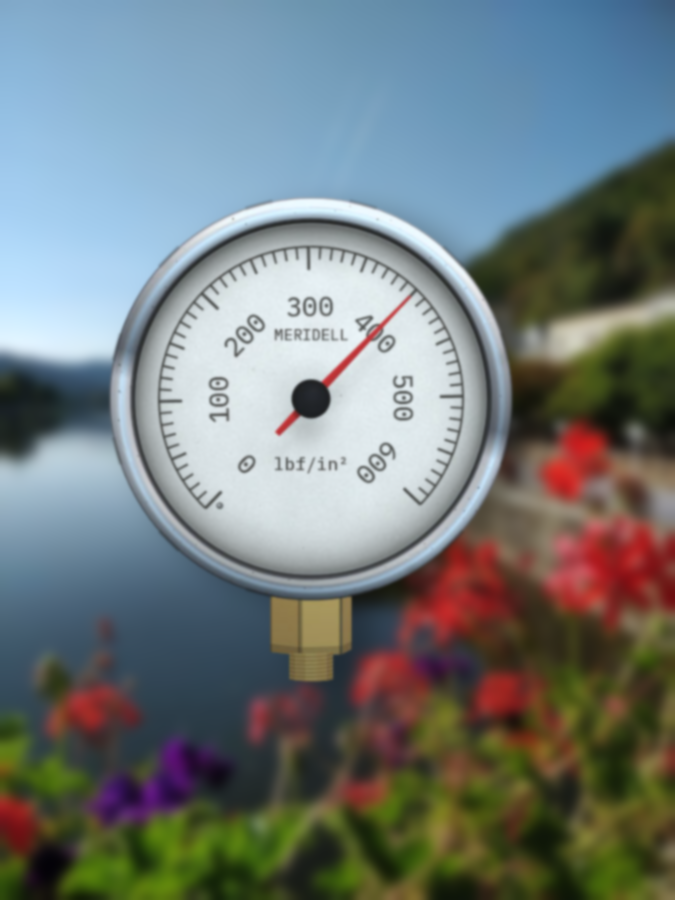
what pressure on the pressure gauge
400 psi
